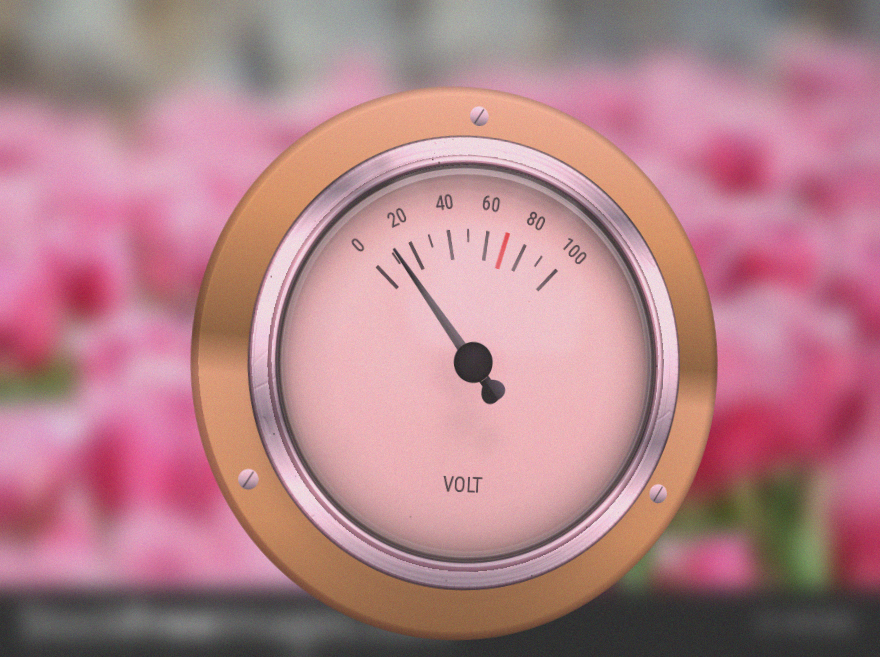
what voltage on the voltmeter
10 V
